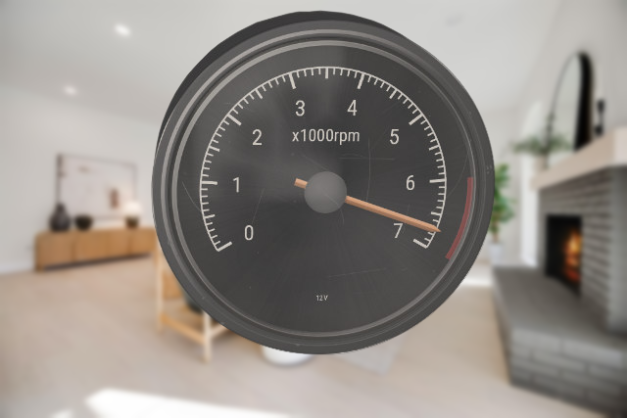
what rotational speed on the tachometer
6700 rpm
